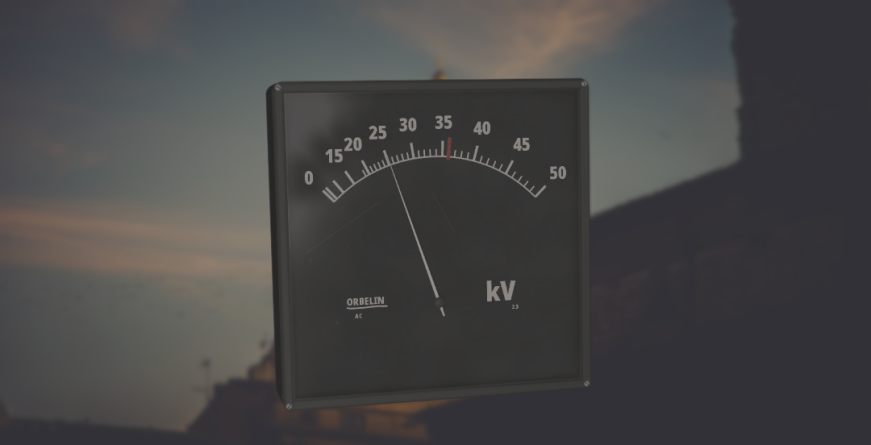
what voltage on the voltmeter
25 kV
